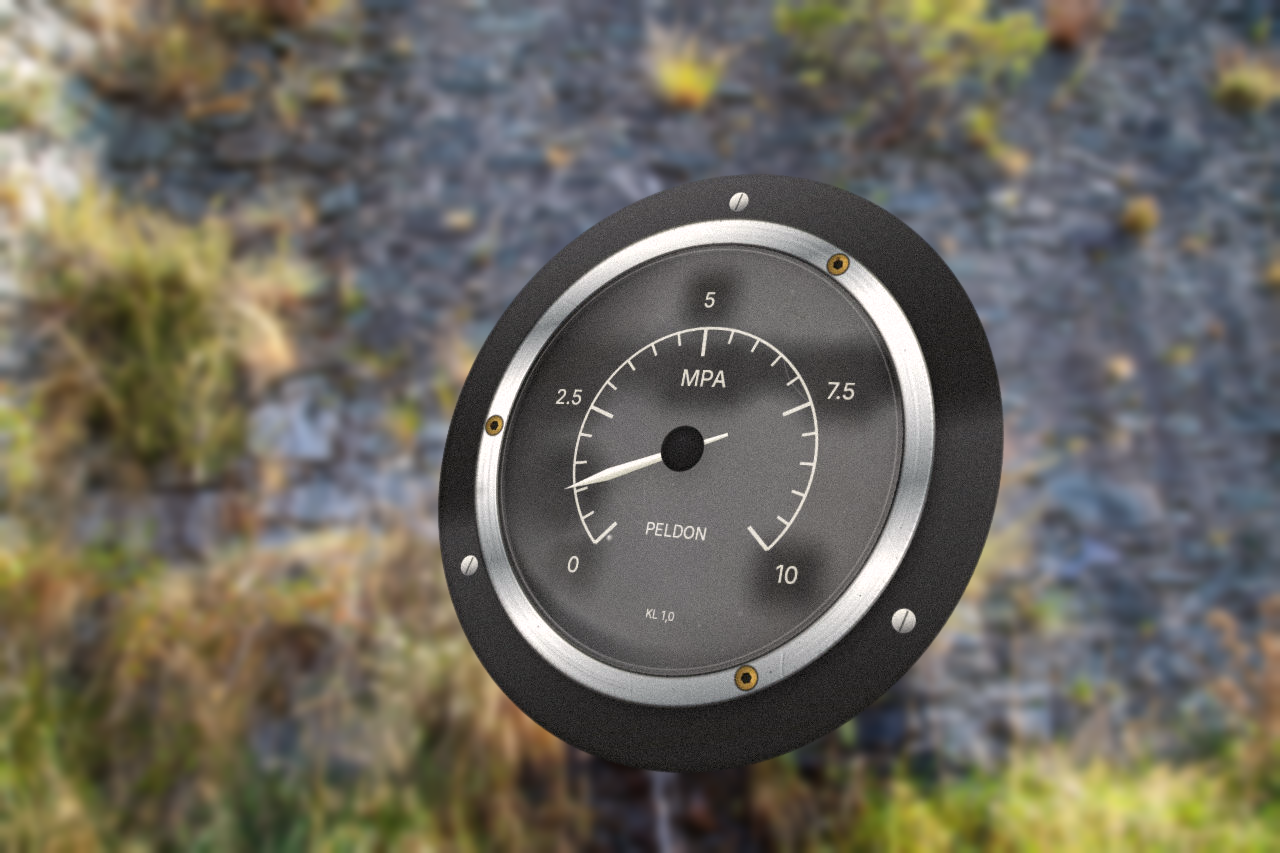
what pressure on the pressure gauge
1 MPa
